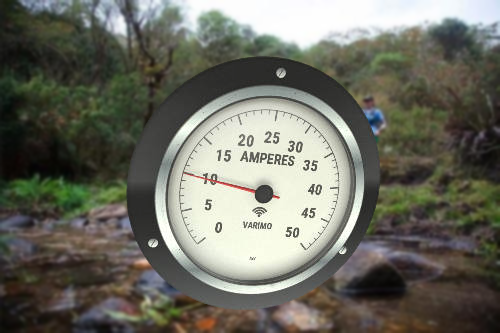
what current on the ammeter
10 A
